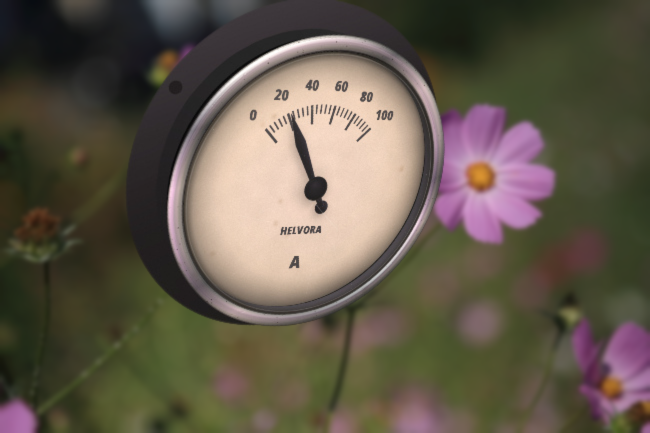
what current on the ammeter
20 A
